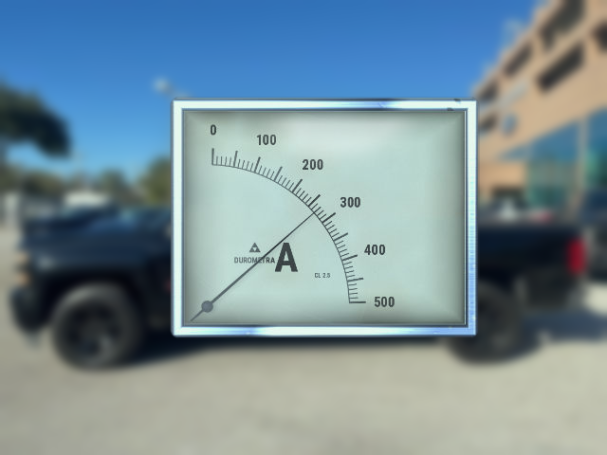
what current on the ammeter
270 A
